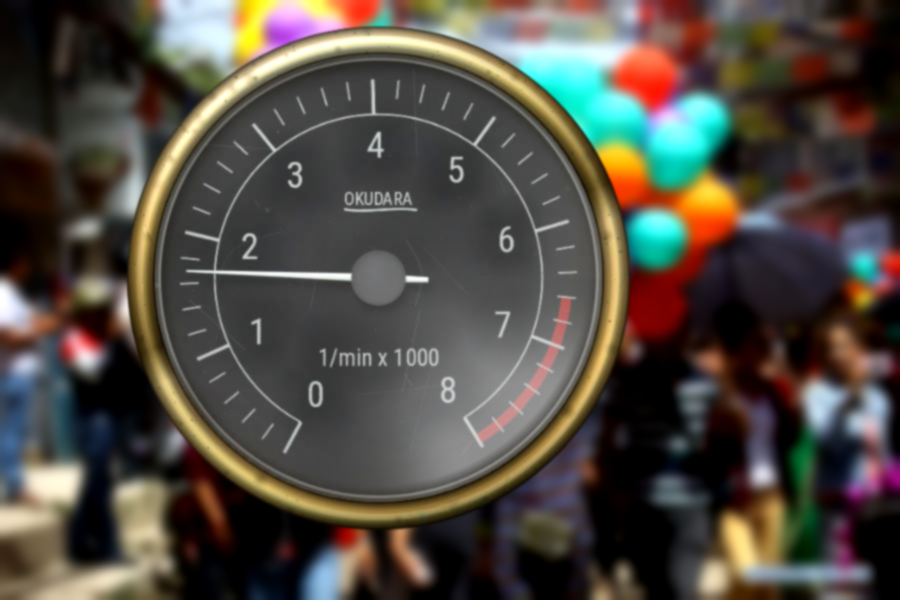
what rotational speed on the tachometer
1700 rpm
